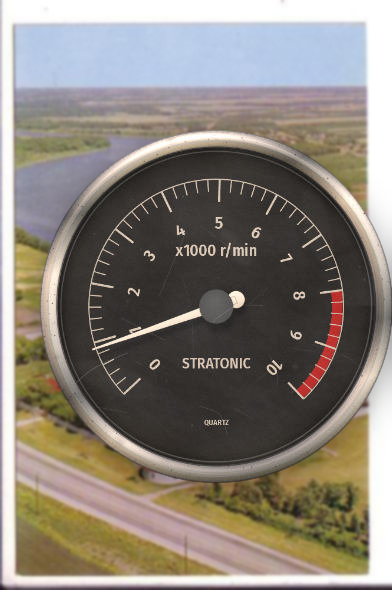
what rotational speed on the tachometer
900 rpm
